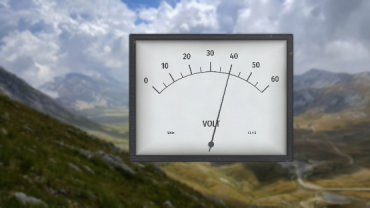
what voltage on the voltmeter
40 V
